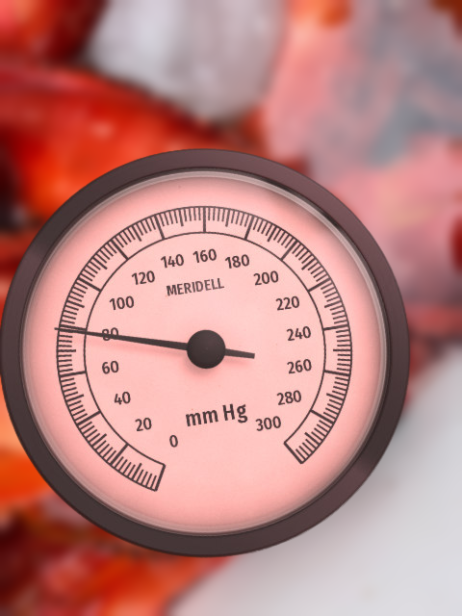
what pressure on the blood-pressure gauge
78 mmHg
